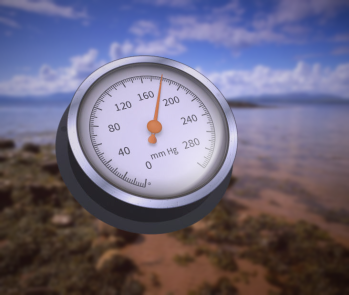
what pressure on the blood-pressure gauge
180 mmHg
